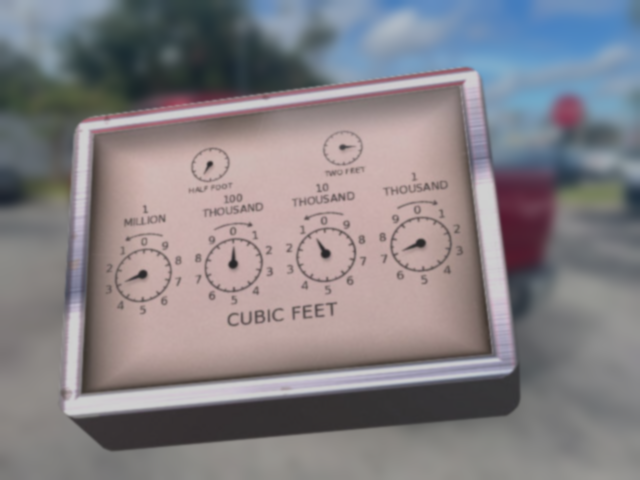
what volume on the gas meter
300700 ft³
